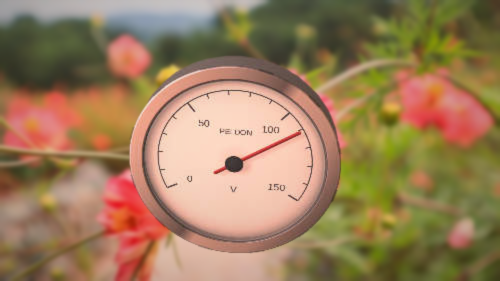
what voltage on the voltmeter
110 V
